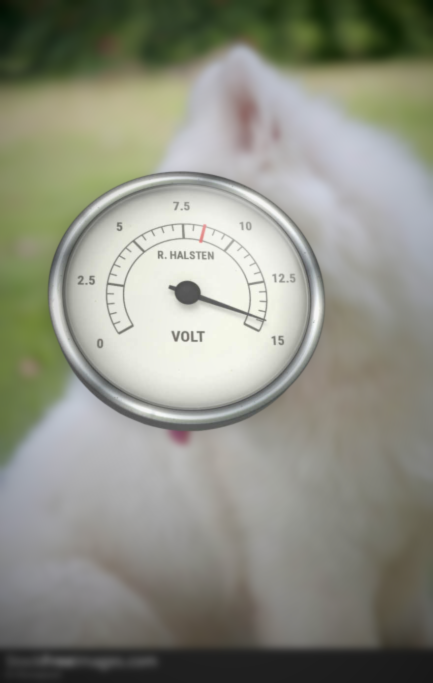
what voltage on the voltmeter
14.5 V
